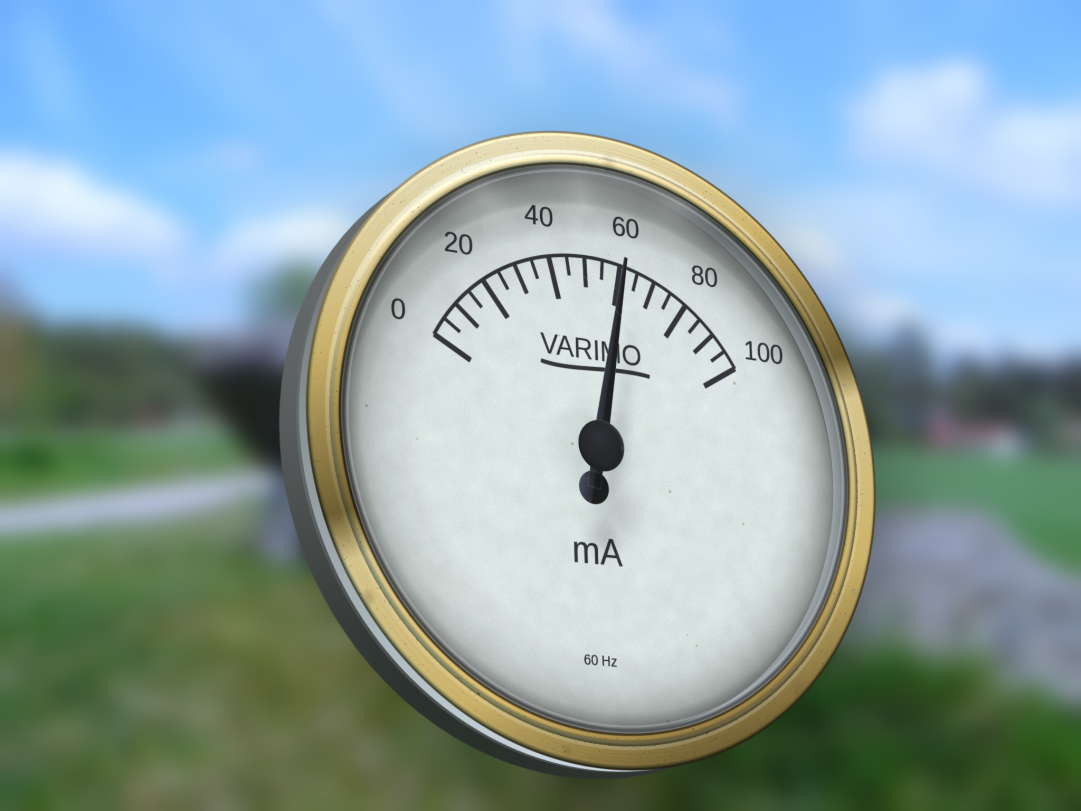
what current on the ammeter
60 mA
